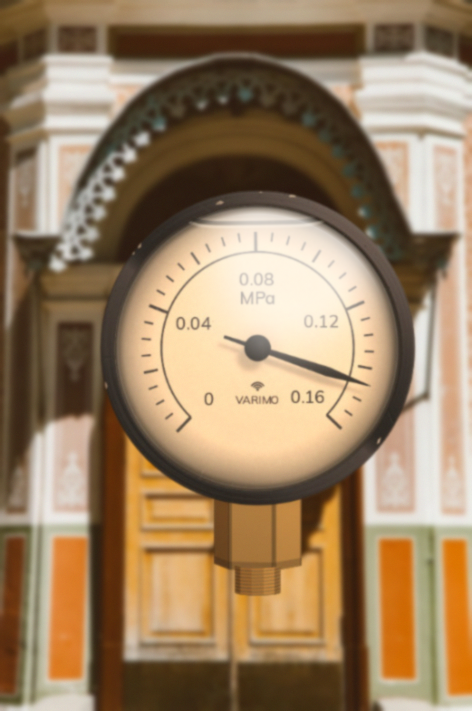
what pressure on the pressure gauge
0.145 MPa
